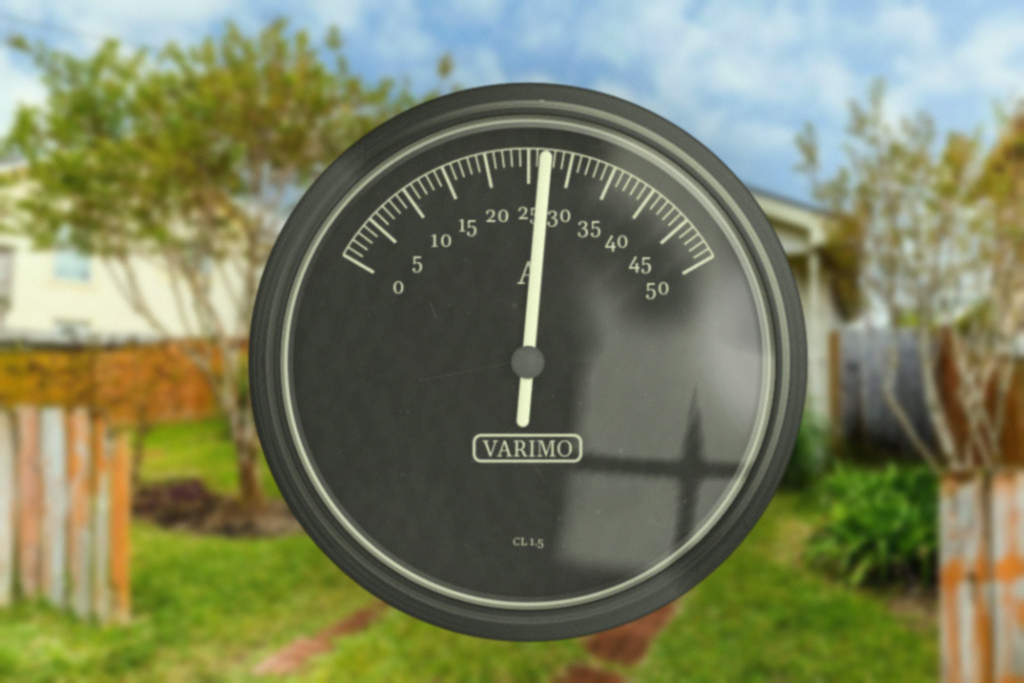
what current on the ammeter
27 A
